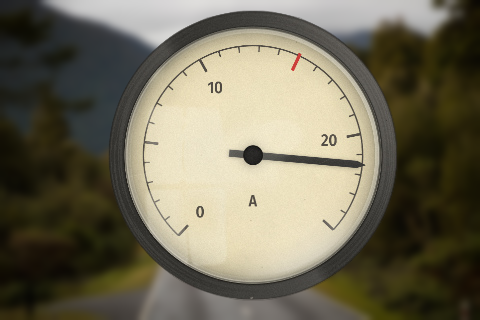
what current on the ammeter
21.5 A
